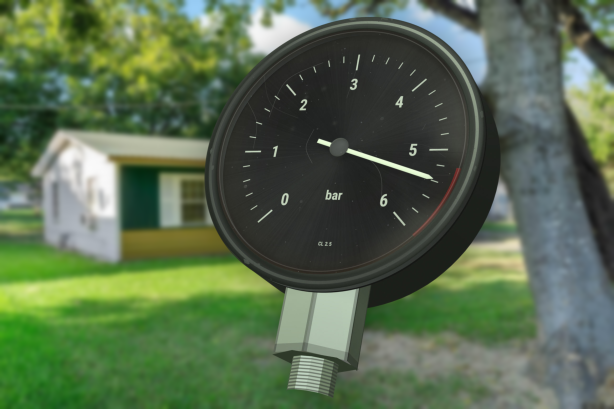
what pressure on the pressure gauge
5.4 bar
